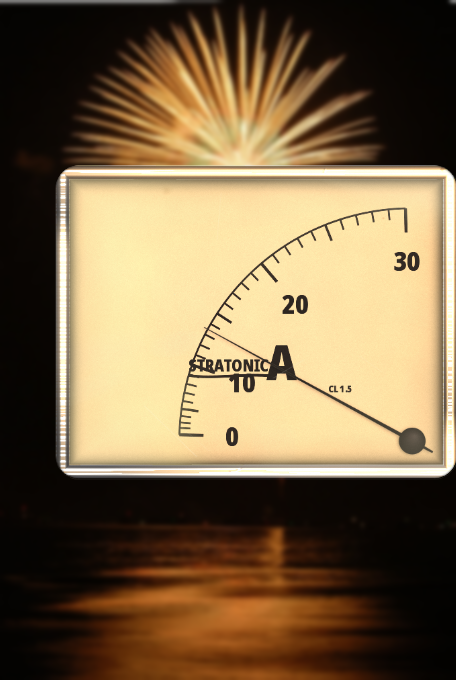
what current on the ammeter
13.5 A
